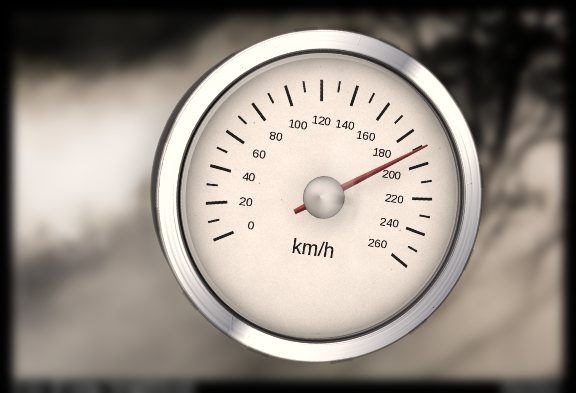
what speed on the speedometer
190 km/h
